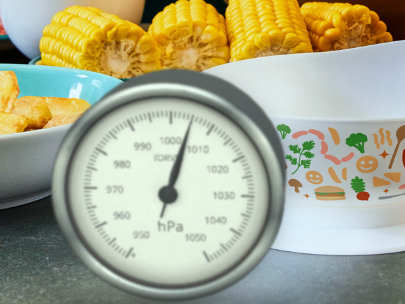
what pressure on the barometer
1005 hPa
